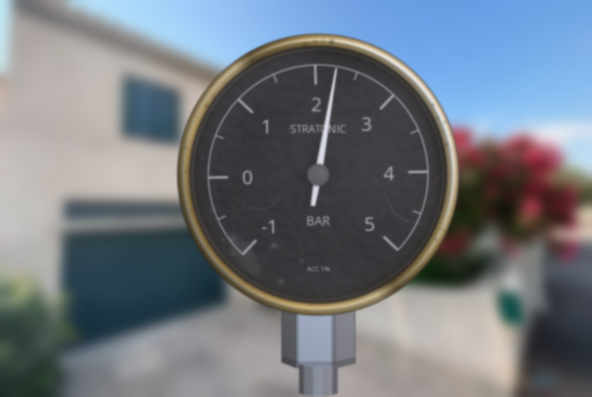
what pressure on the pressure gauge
2.25 bar
